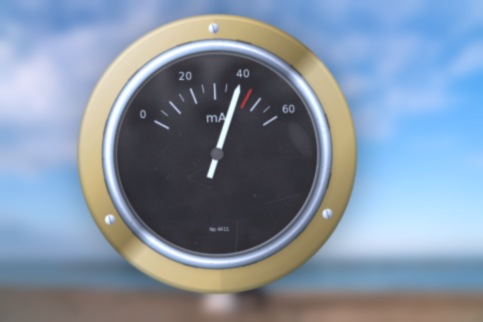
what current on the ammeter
40 mA
